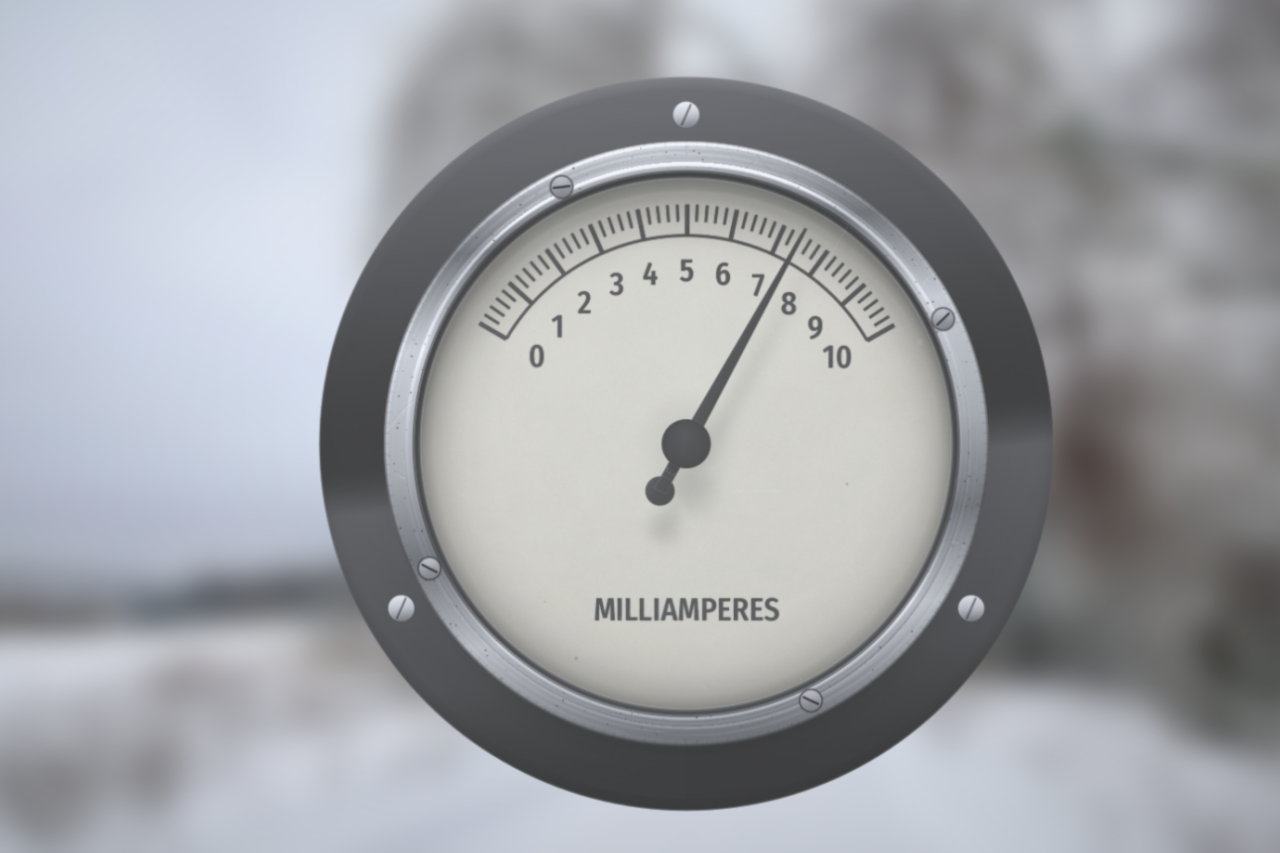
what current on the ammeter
7.4 mA
